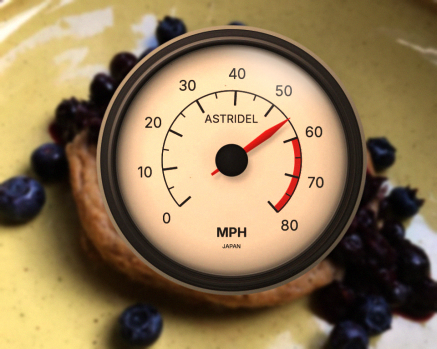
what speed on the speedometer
55 mph
